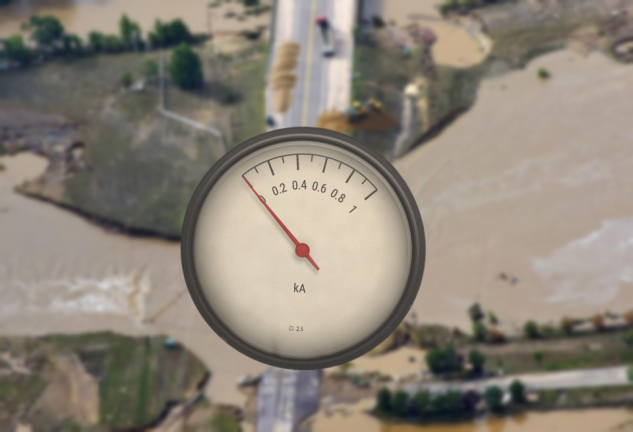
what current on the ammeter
0 kA
